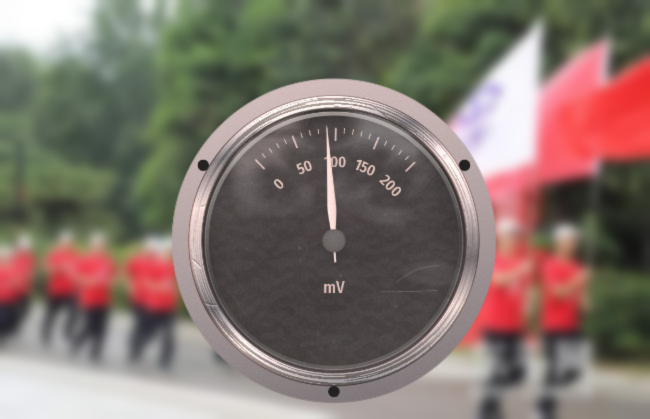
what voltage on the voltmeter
90 mV
